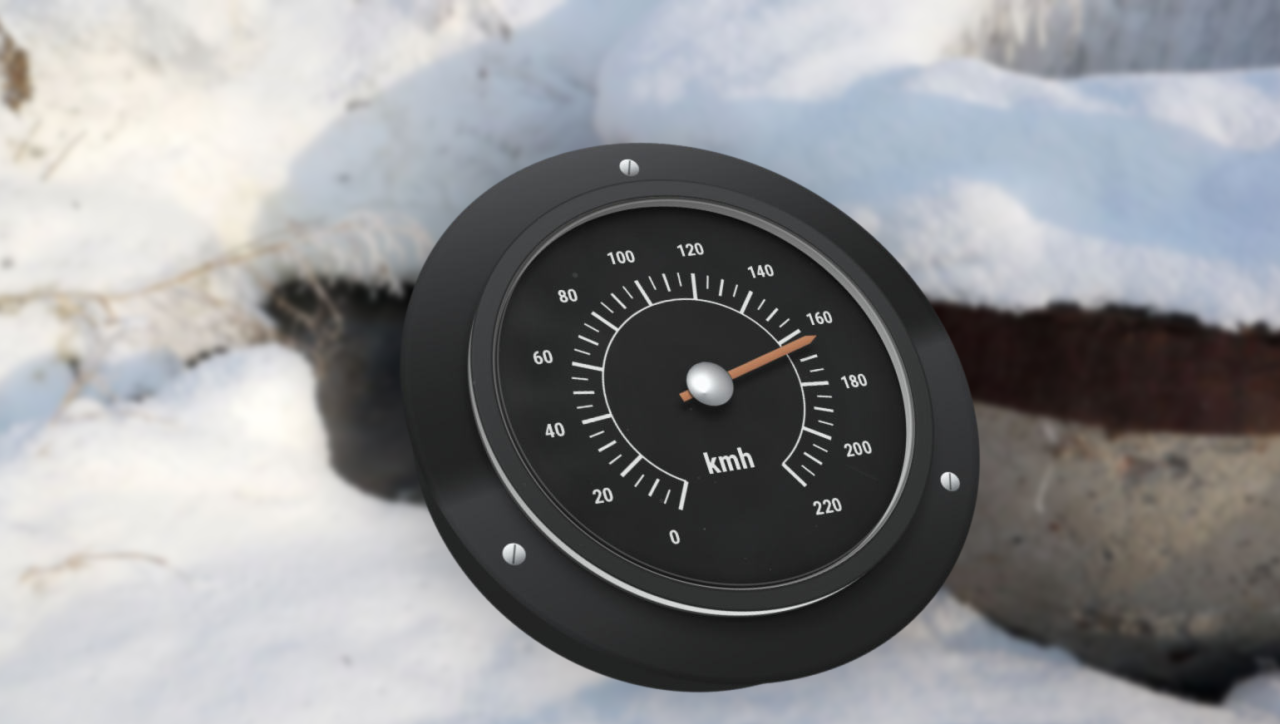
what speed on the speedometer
165 km/h
